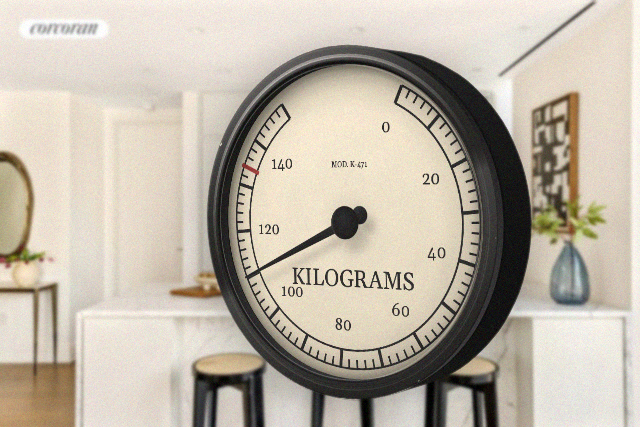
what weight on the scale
110 kg
